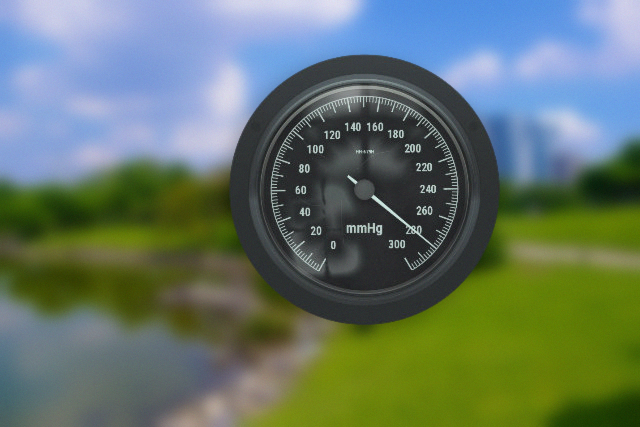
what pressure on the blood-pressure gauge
280 mmHg
